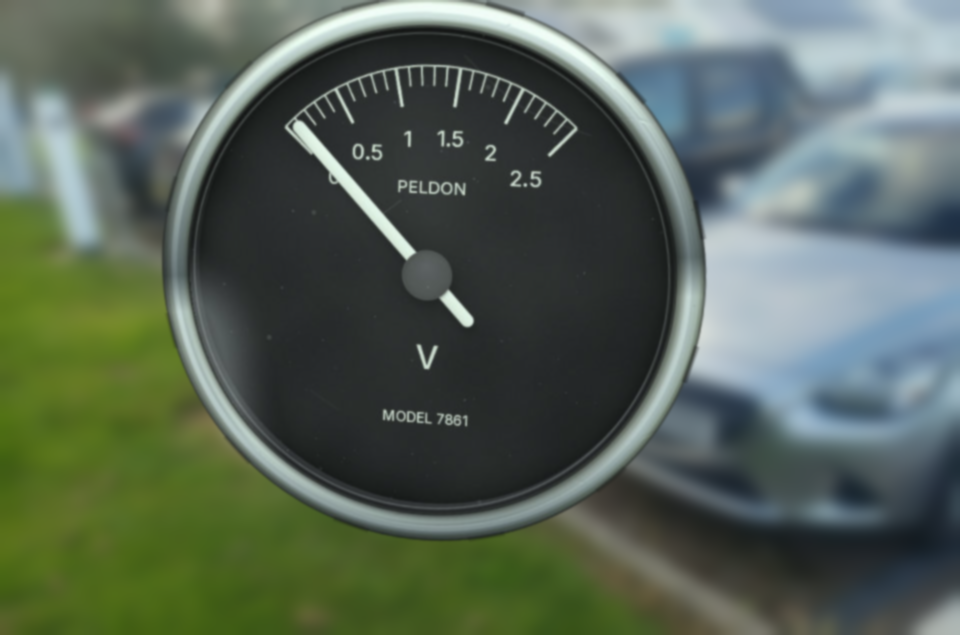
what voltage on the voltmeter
0.1 V
